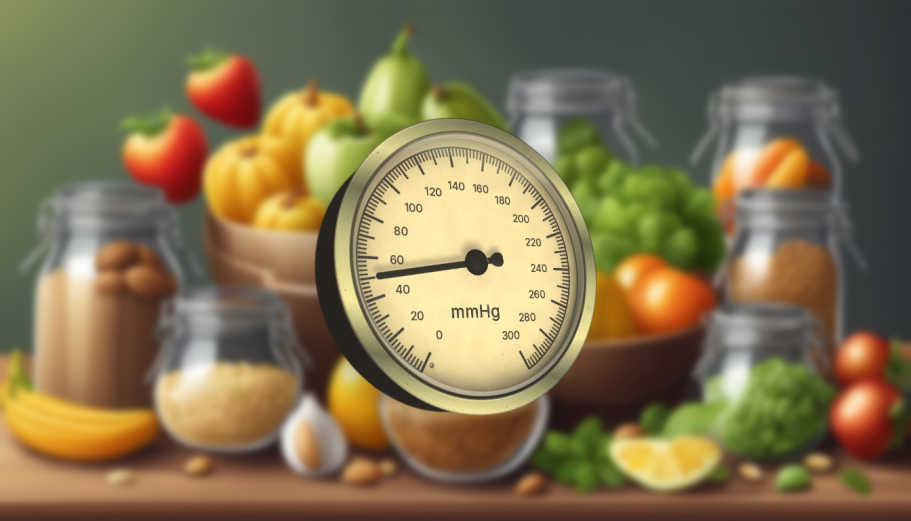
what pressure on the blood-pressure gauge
50 mmHg
